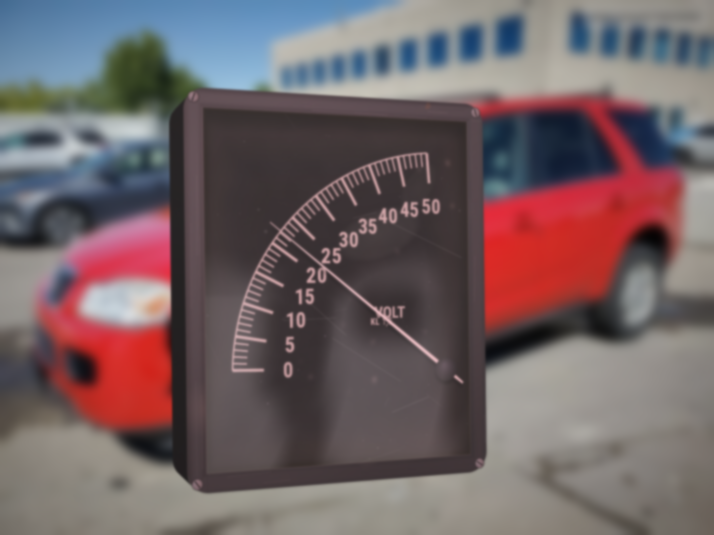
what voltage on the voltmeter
22 V
